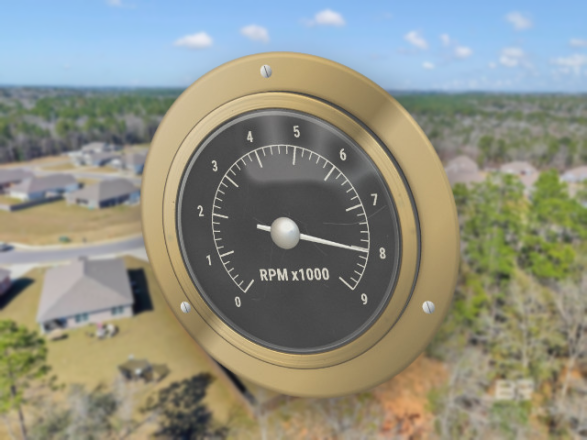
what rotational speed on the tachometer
8000 rpm
